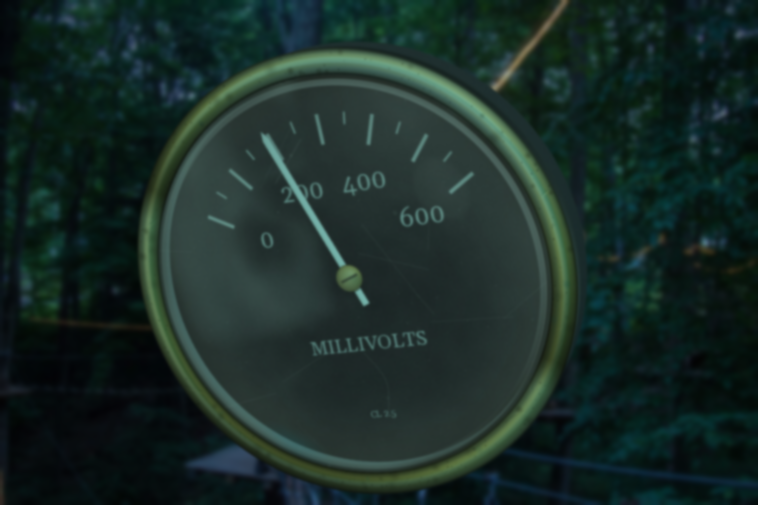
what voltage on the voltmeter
200 mV
